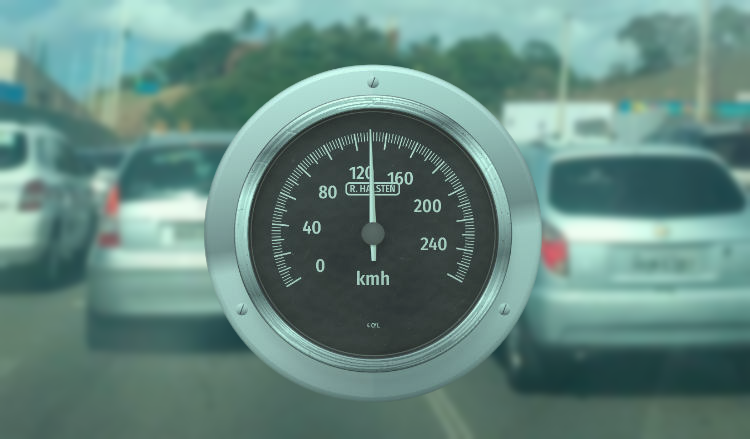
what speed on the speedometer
130 km/h
